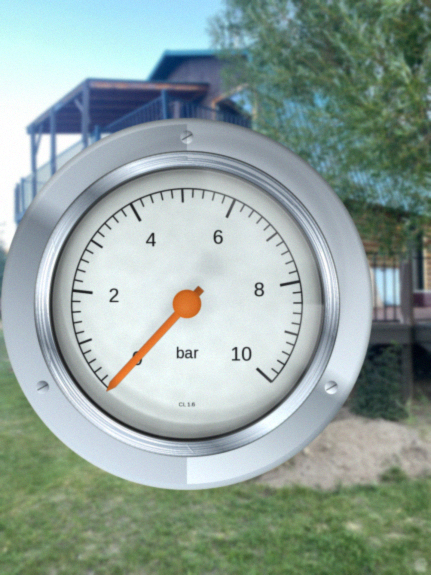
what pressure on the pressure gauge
0 bar
